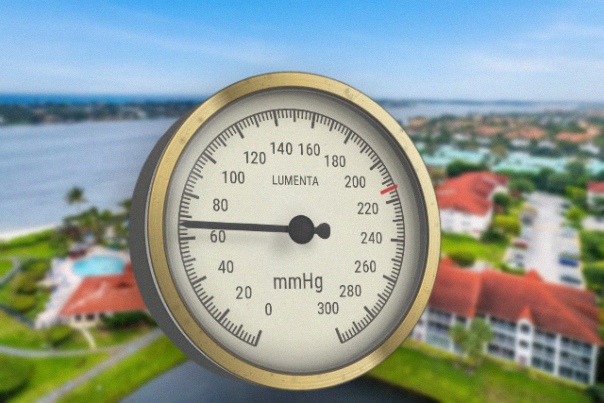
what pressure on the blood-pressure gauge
66 mmHg
